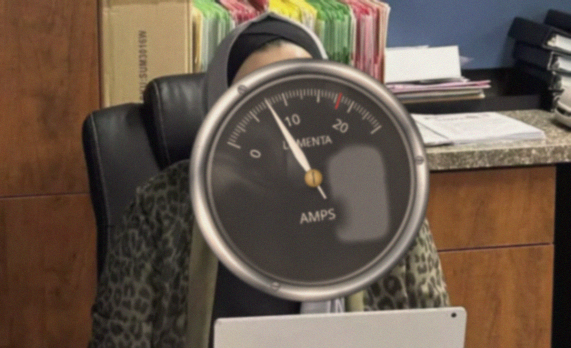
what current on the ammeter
7.5 A
